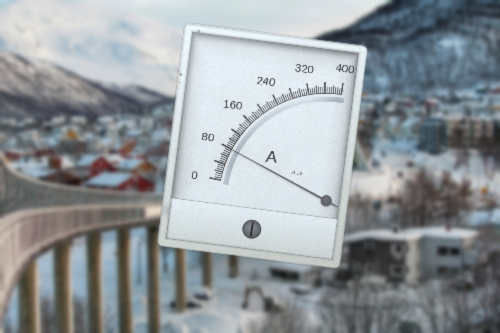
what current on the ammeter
80 A
